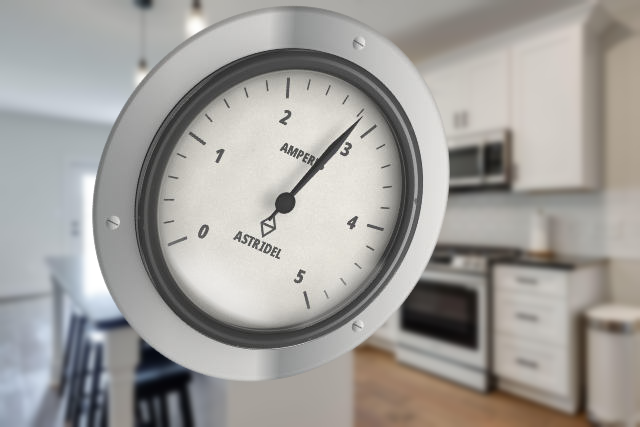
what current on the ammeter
2.8 A
